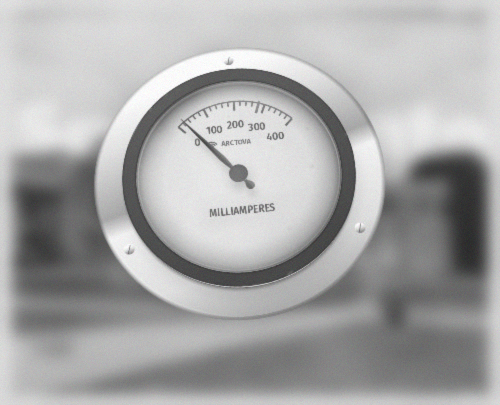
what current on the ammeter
20 mA
